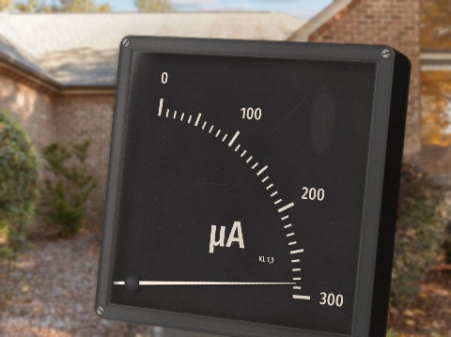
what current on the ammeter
285 µA
